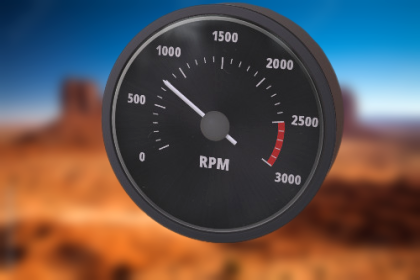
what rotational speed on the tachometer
800 rpm
